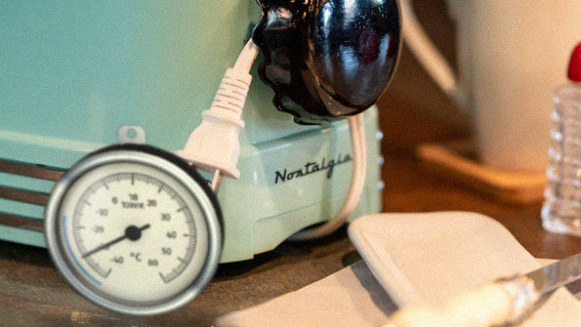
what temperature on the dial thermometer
-30 °C
